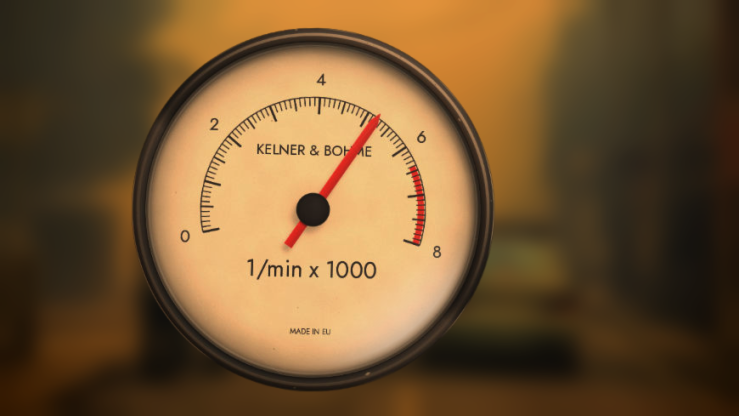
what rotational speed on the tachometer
5200 rpm
